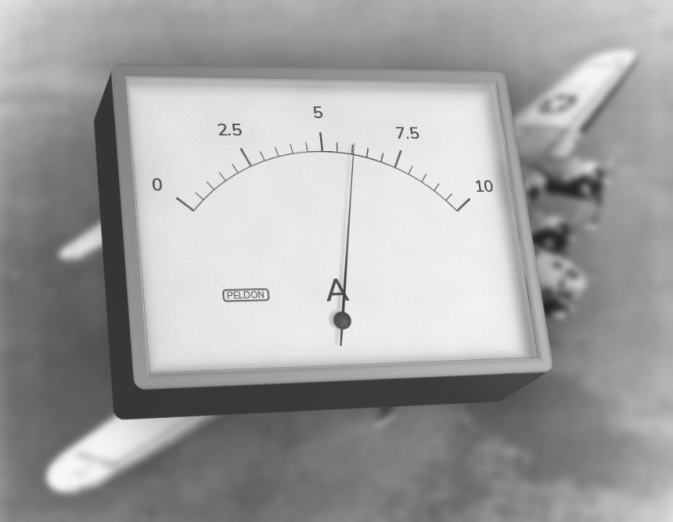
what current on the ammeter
6 A
